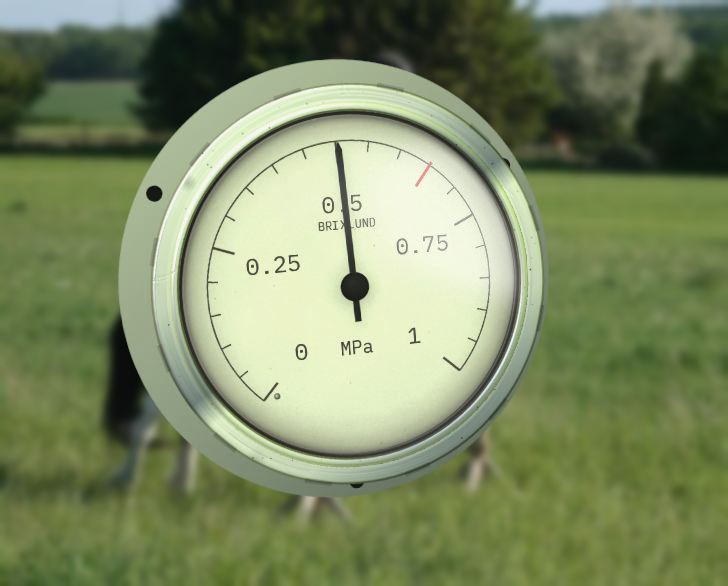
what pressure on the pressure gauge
0.5 MPa
